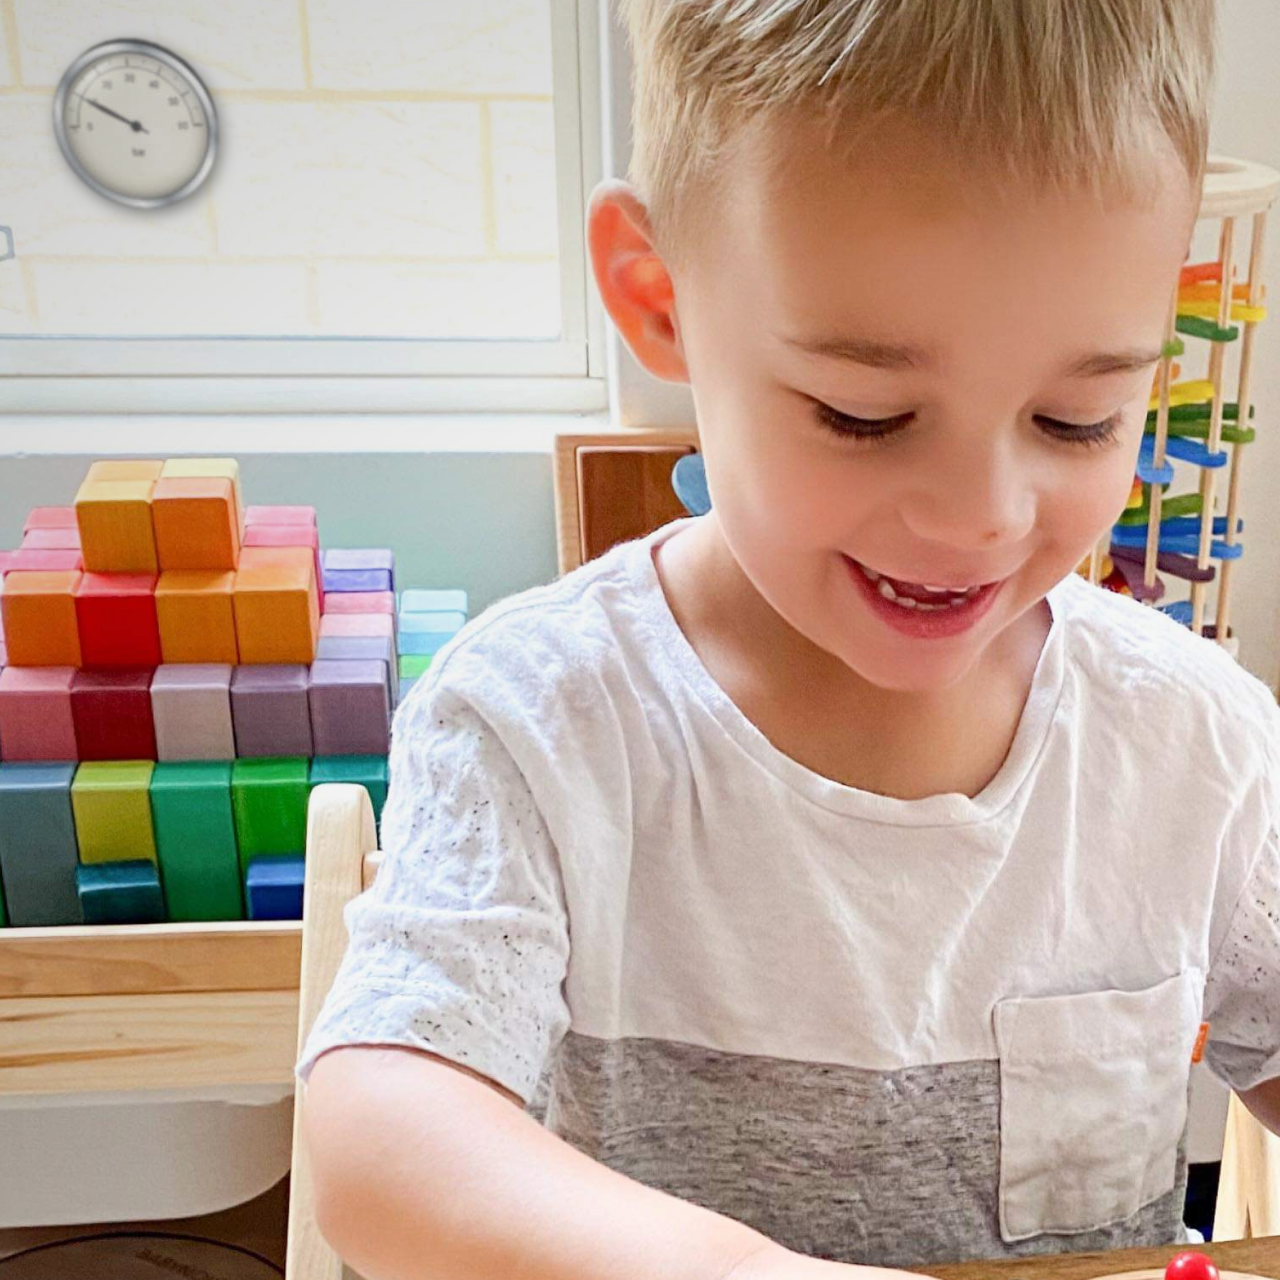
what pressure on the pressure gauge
10 bar
